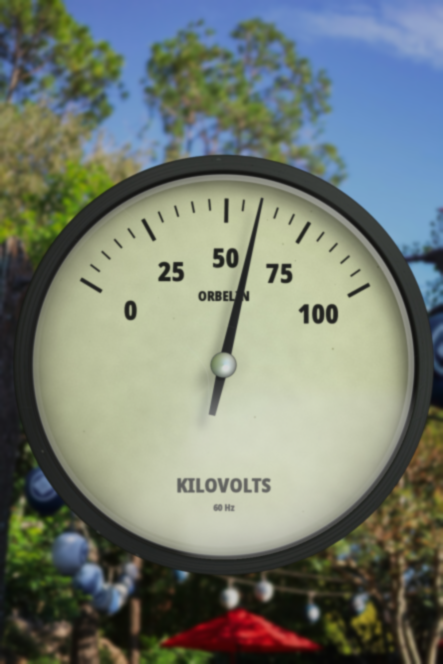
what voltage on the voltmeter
60 kV
